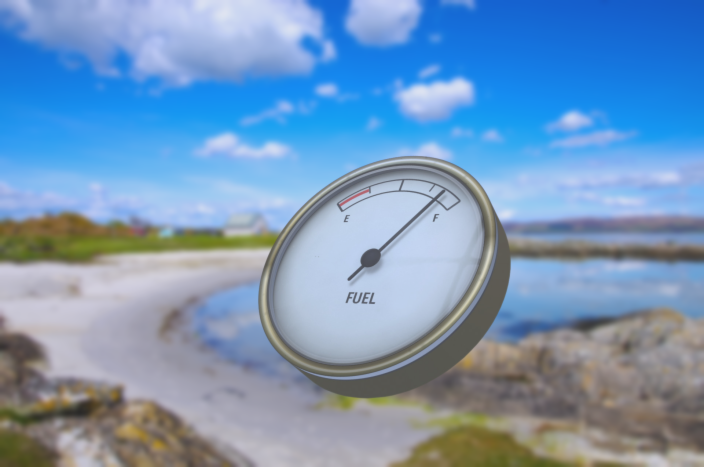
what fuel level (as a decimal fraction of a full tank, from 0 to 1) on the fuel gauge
0.875
